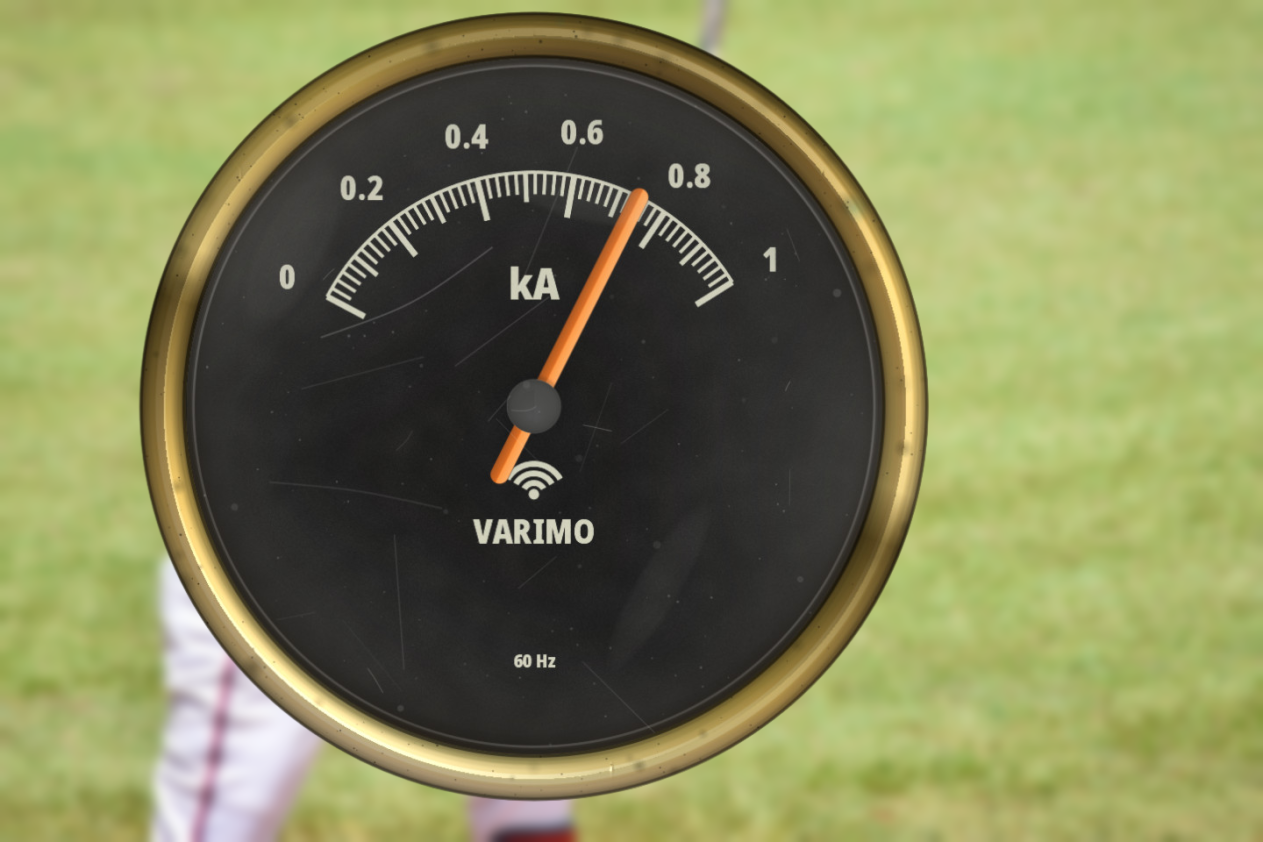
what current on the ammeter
0.74 kA
